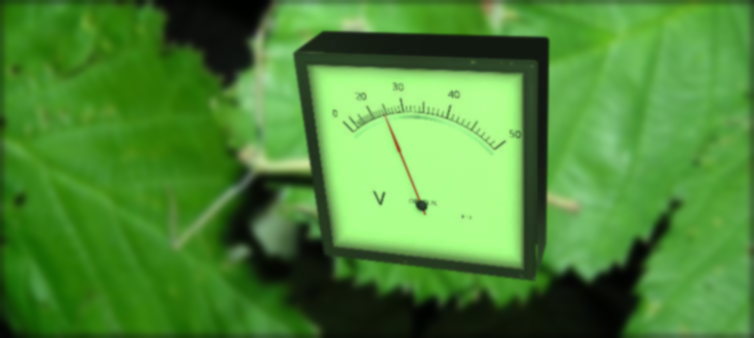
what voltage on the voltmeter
25 V
